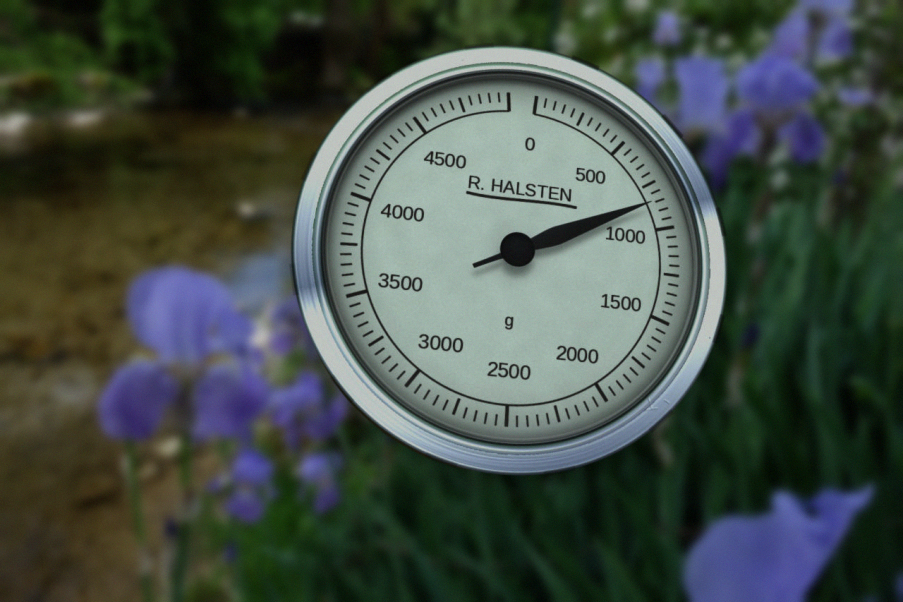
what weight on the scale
850 g
